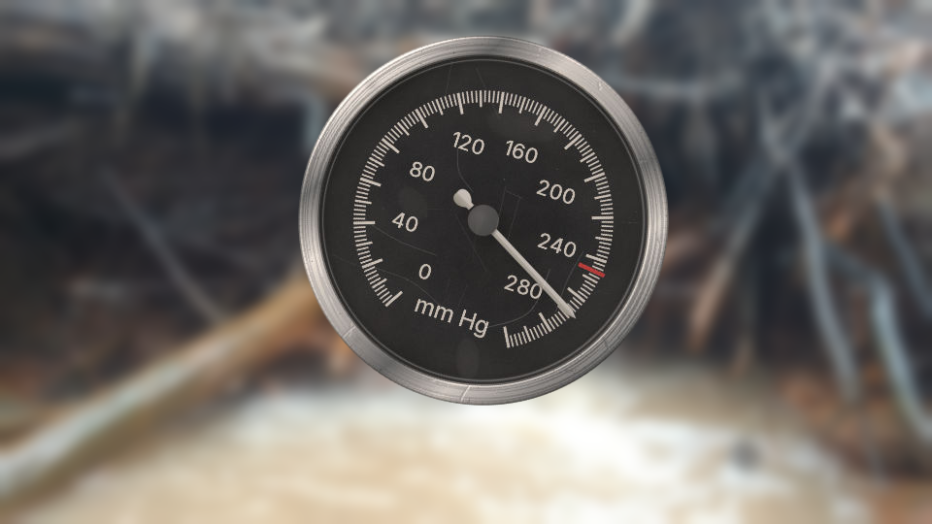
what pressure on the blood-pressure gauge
268 mmHg
